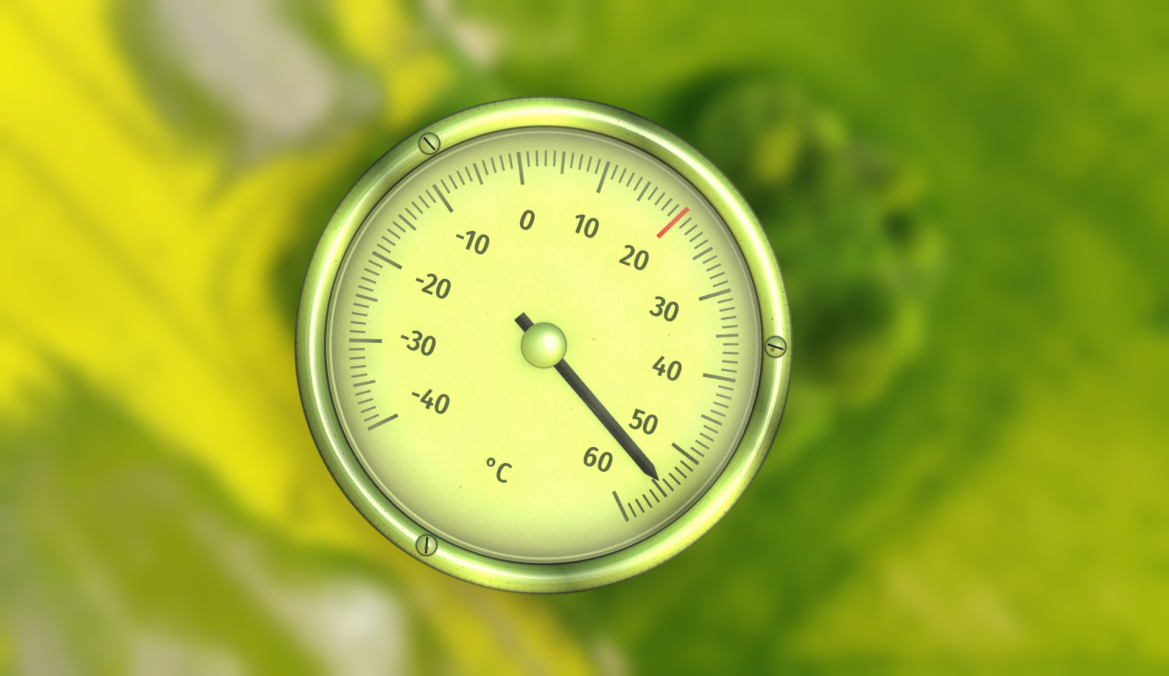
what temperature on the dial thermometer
54.5 °C
